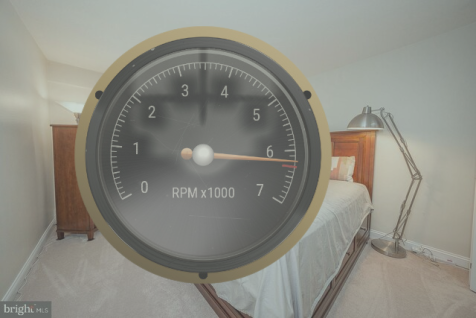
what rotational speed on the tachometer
6200 rpm
